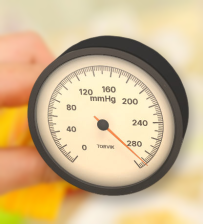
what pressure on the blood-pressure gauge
290 mmHg
